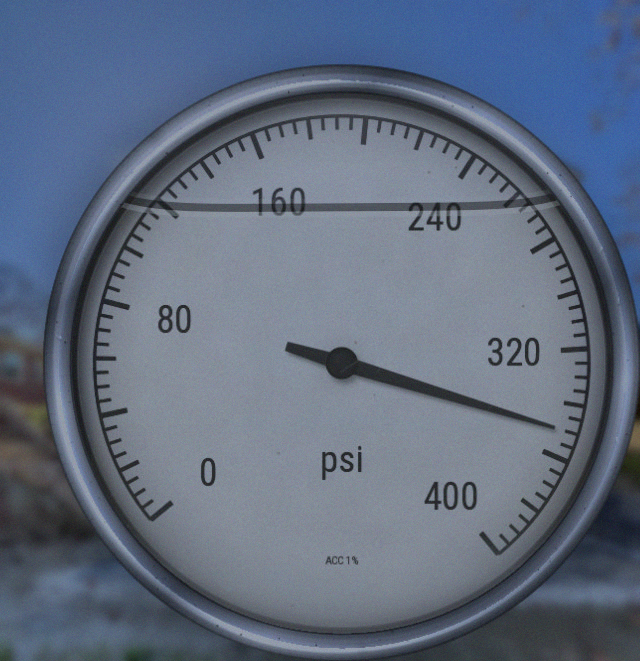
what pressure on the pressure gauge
350 psi
